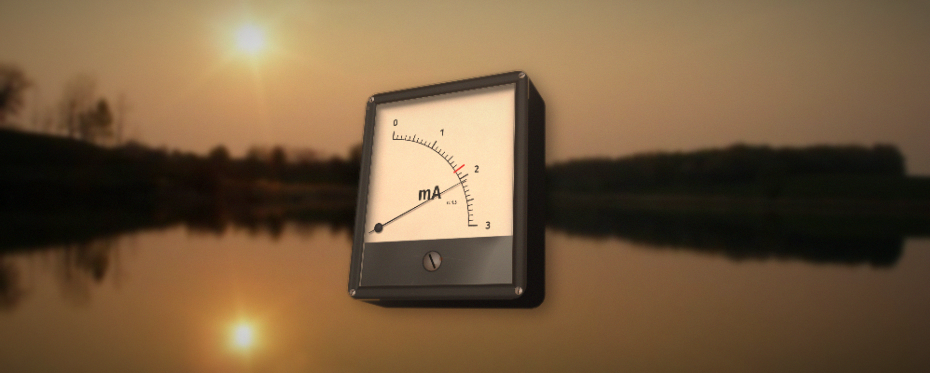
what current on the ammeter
2.1 mA
